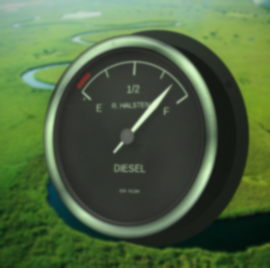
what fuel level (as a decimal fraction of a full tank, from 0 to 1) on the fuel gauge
0.875
